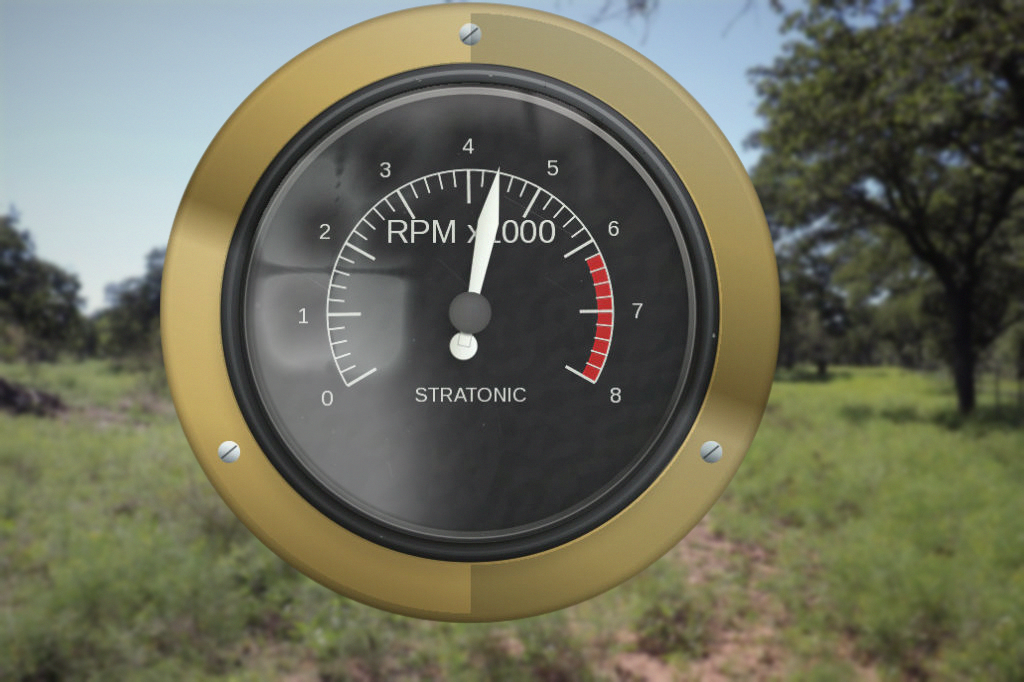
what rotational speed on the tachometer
4400 rpm
